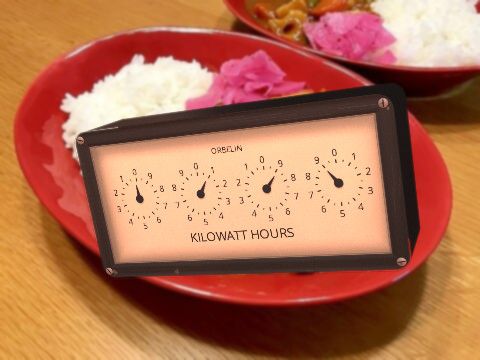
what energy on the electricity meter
89 kWh
